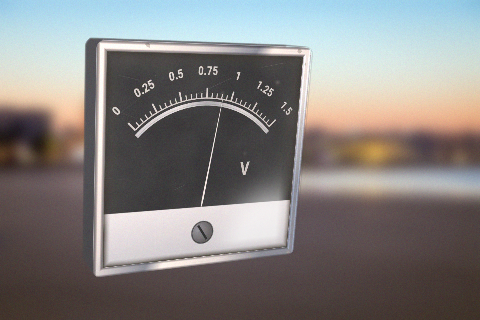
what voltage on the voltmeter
0.9 V
